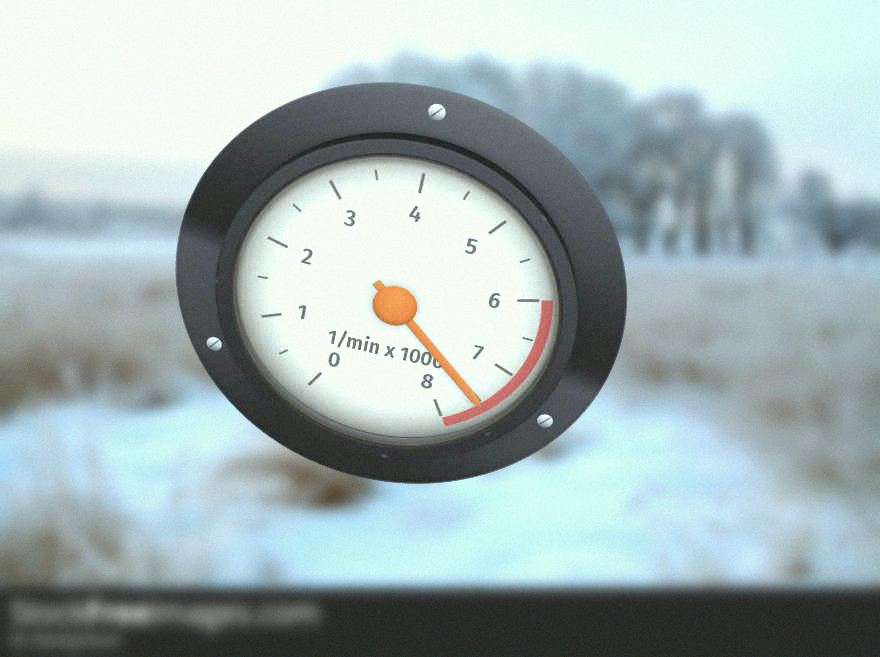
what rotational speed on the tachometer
7500 rpm
